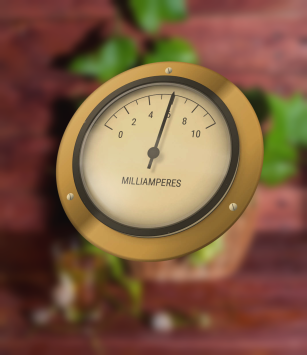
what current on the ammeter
6 mA
